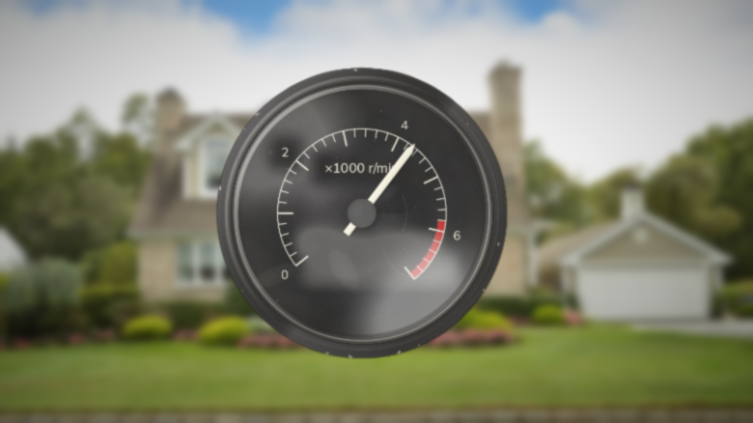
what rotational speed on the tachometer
4300 rpm
